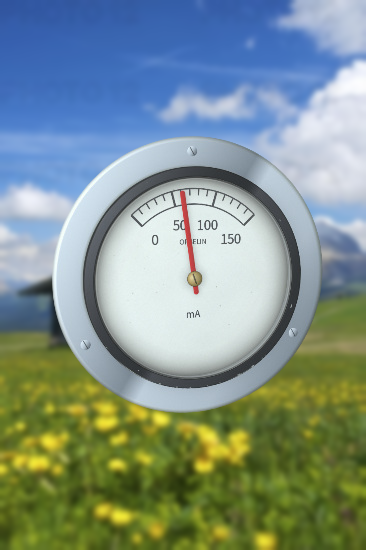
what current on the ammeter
60 mA
